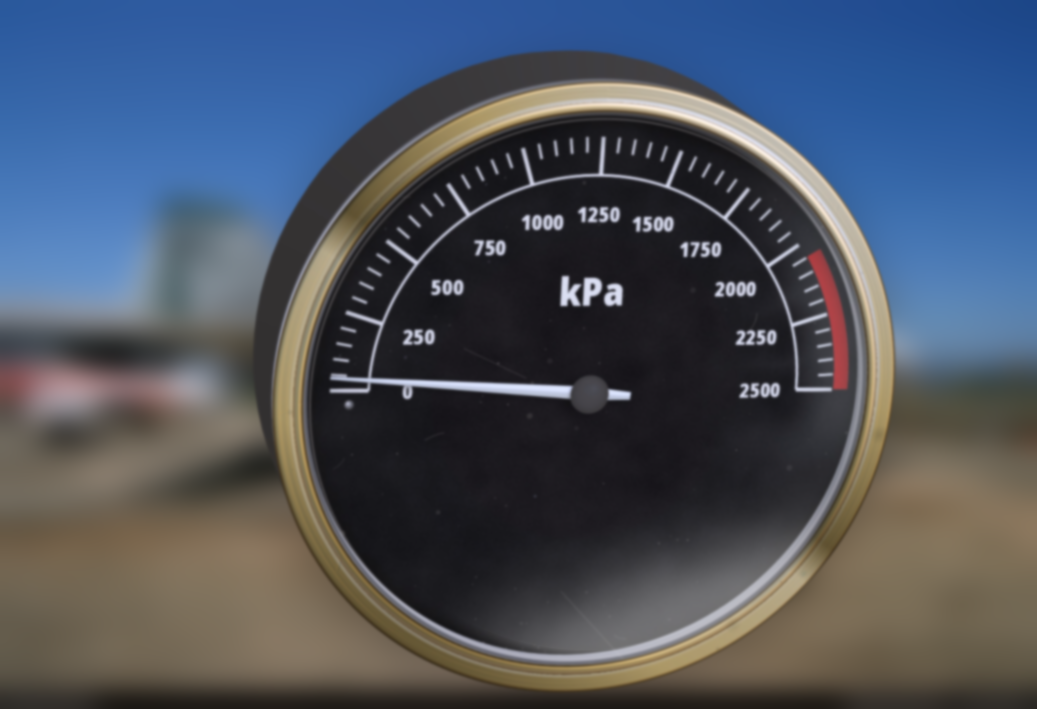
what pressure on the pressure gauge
50 kPa
